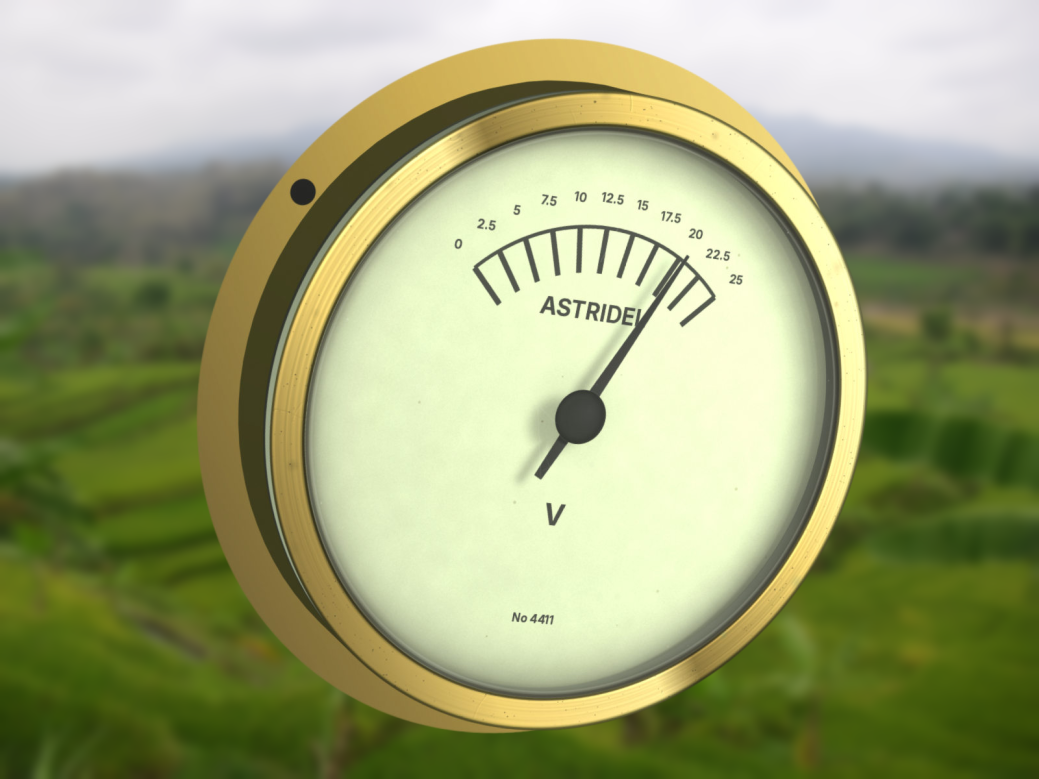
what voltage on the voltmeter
20 V
